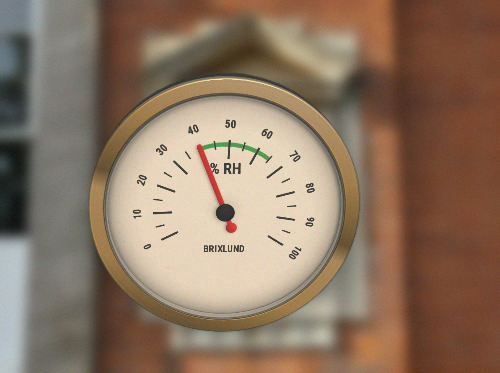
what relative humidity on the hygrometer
40 %
